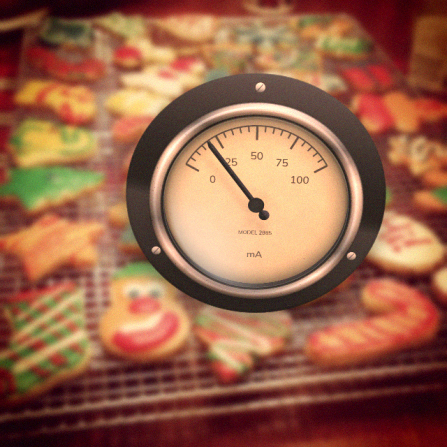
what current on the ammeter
20 mA
